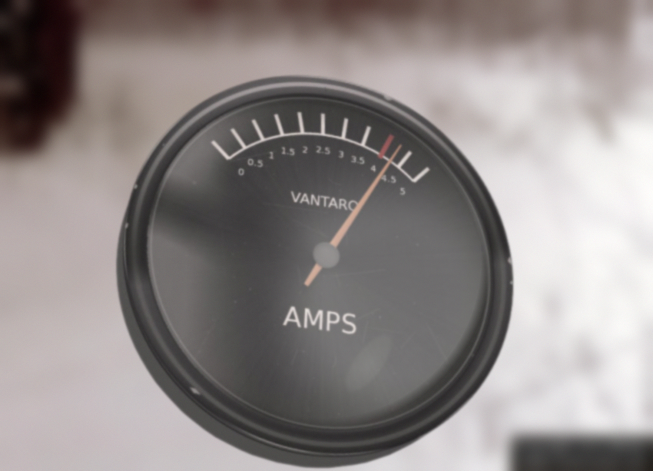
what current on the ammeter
4.25 A
